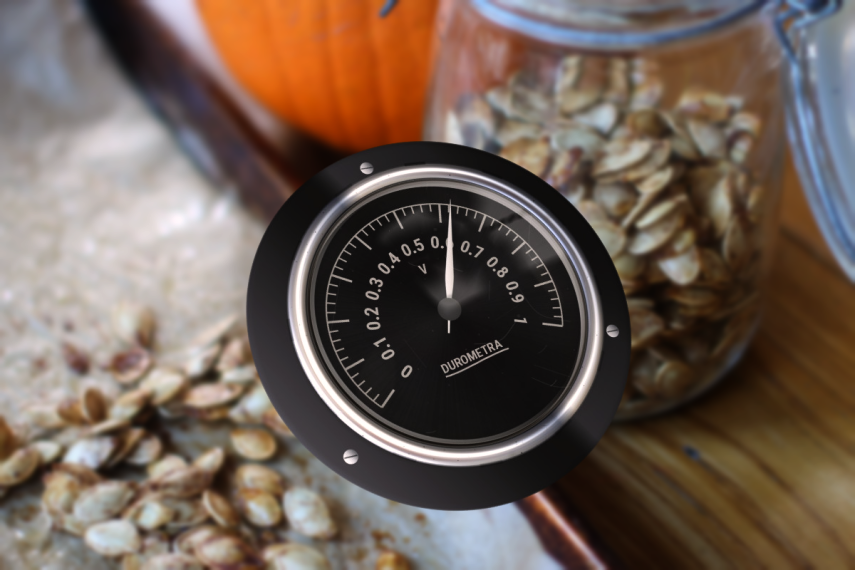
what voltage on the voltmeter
0.62 V
